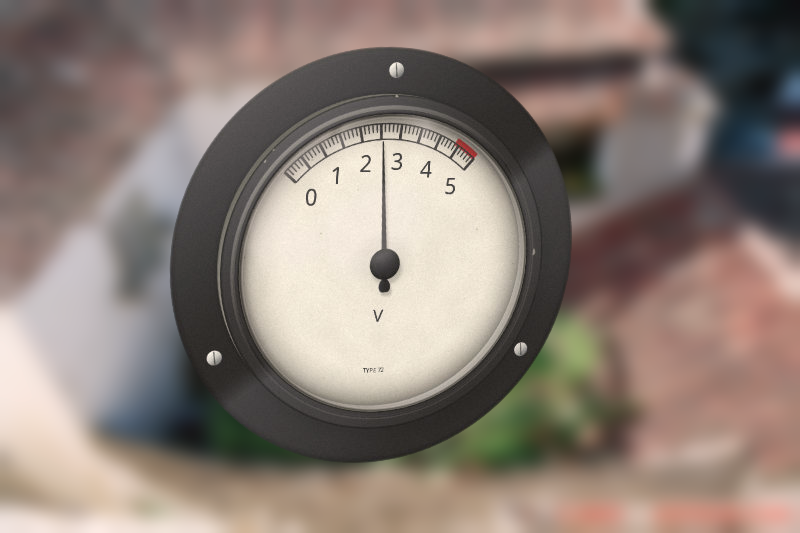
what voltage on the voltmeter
2.5 V
